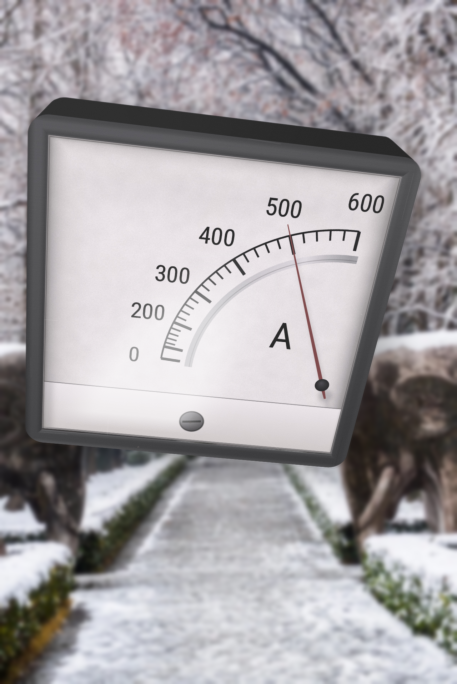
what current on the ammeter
500 A
